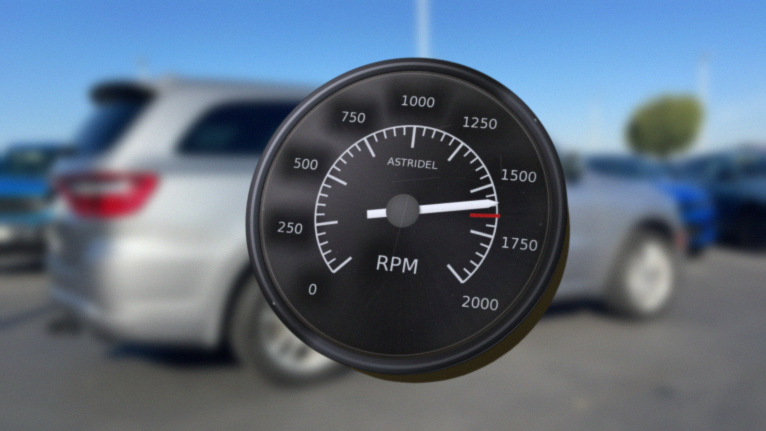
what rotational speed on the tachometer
1600 rpm
